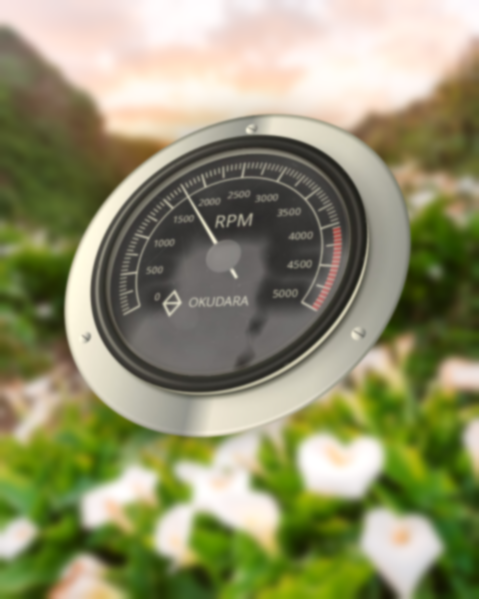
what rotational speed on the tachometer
1750 rpm
